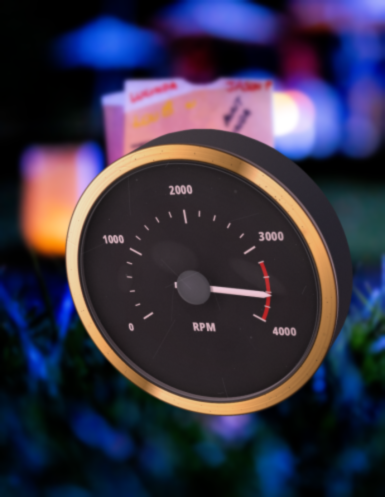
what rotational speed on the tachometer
3600 rpm
